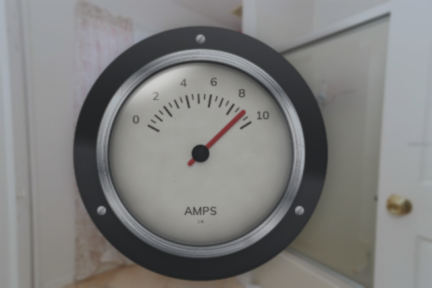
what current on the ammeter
9 A
